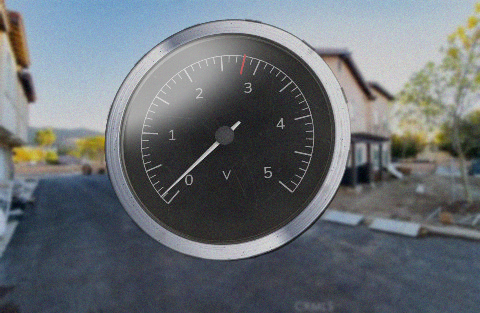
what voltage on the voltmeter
0.1 V
